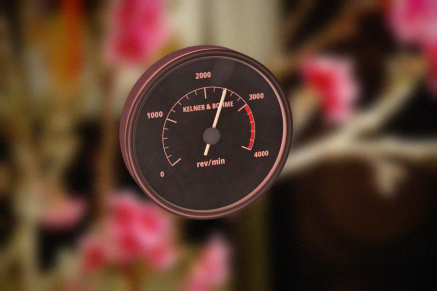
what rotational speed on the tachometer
2400 rpm
